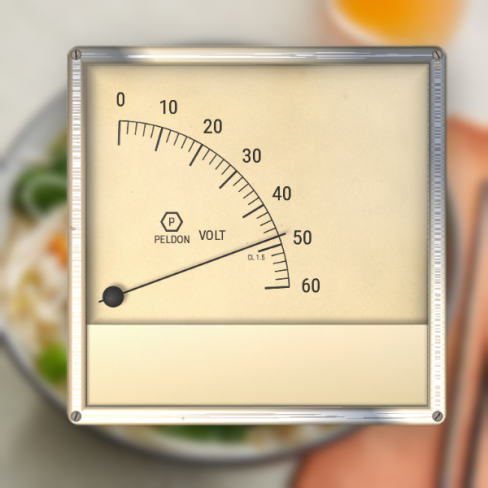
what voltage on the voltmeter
48 V
